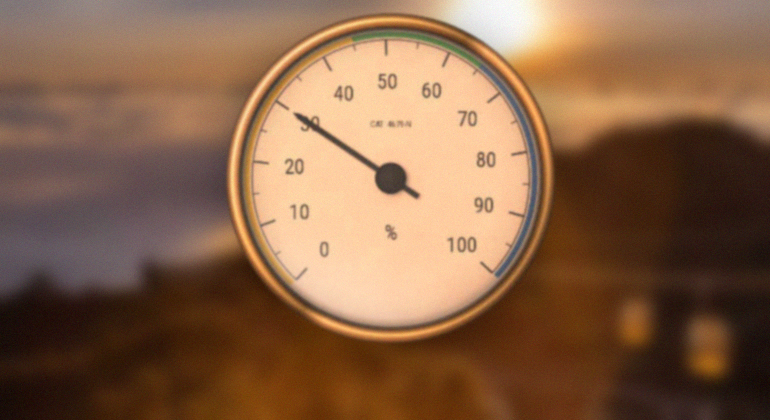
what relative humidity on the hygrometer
30 %
